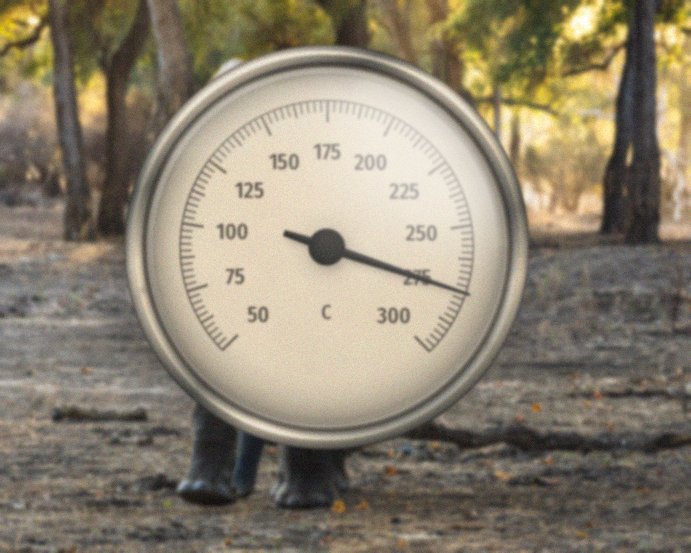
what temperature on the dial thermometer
275 °C
